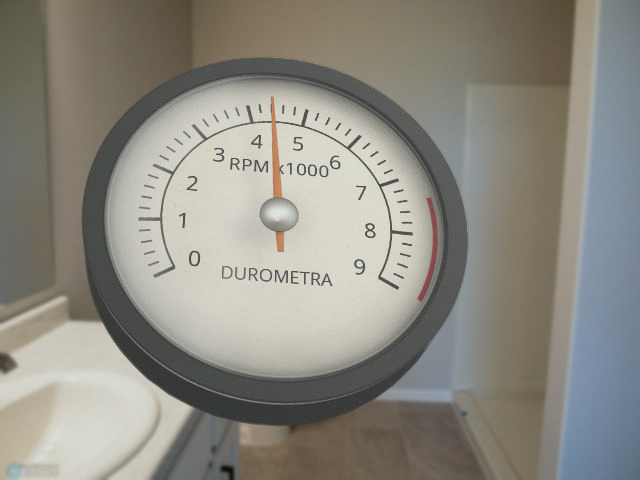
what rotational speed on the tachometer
4400 rpm
